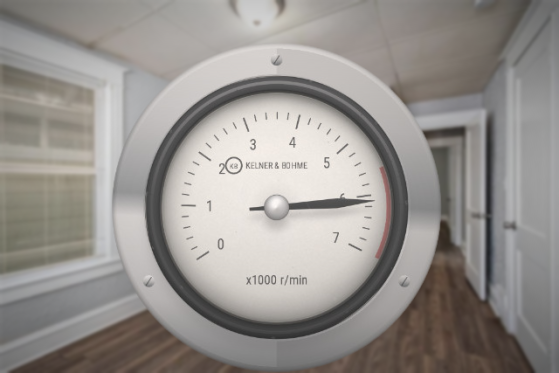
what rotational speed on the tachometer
6100 rpm
